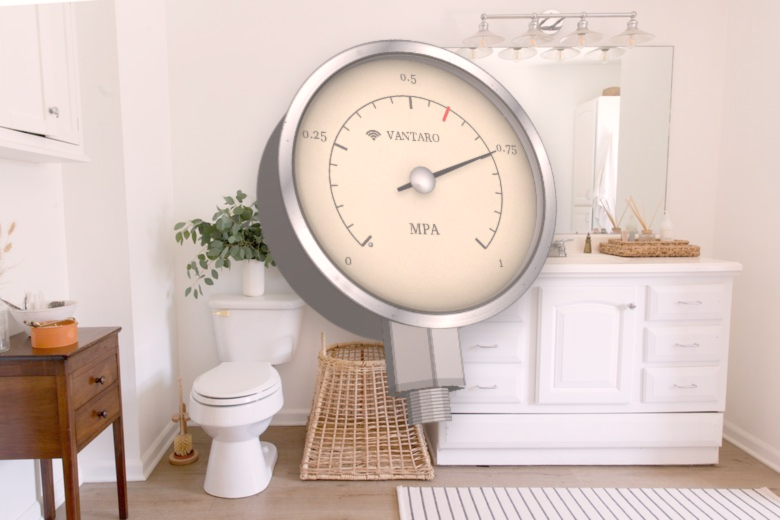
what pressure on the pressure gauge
0.75 MPa
